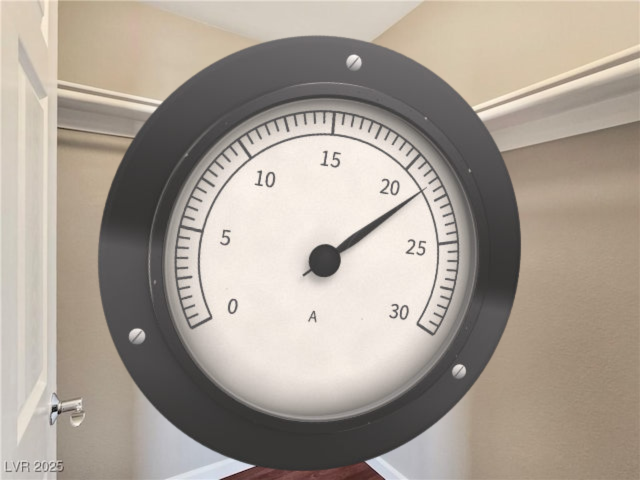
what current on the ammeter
21.5 A
